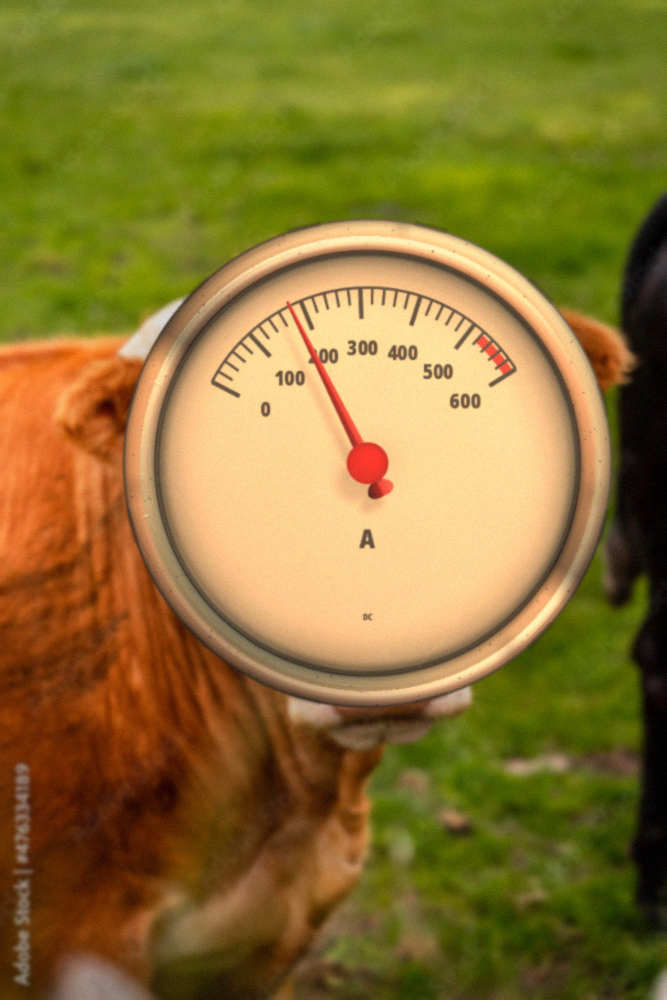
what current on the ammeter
180 A
